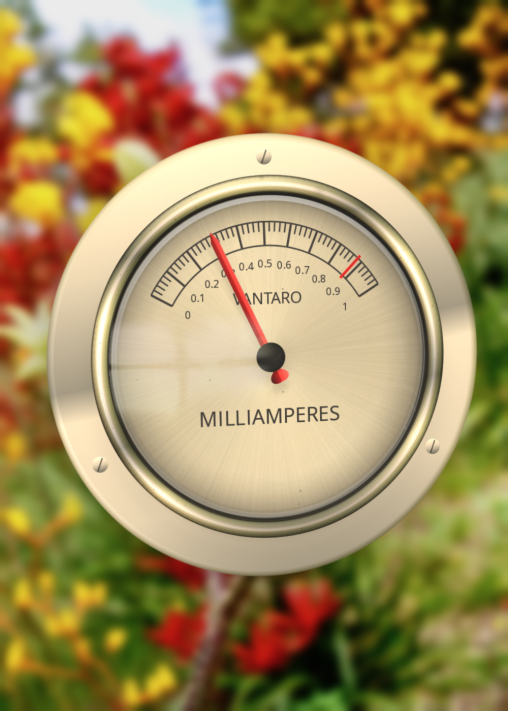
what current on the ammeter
0.3 mA
